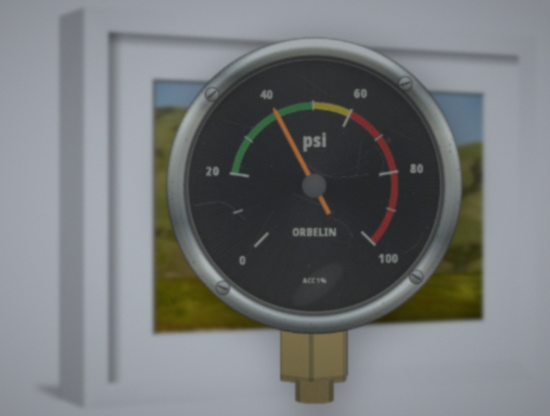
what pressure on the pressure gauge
40 psi
